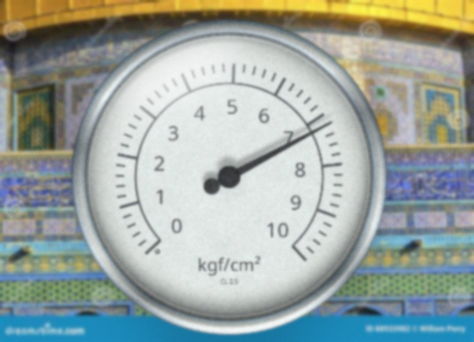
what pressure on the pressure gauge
7.2 kg/cm²
